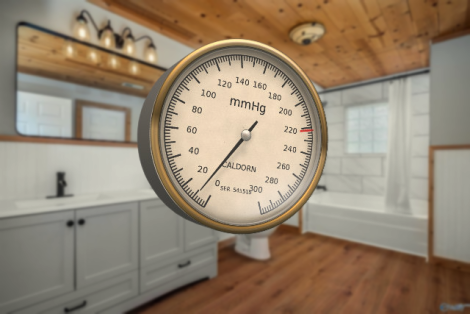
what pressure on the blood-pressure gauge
10 mmHg
